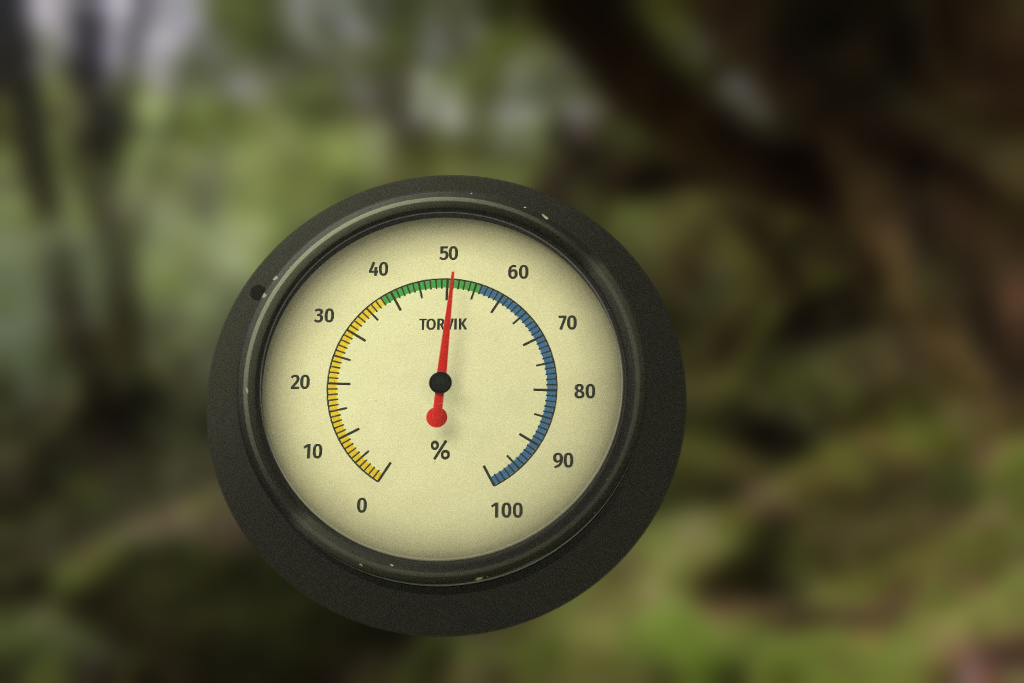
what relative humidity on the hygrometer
51 %
